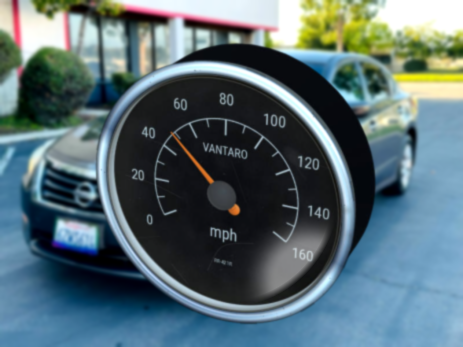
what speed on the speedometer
50 mph
